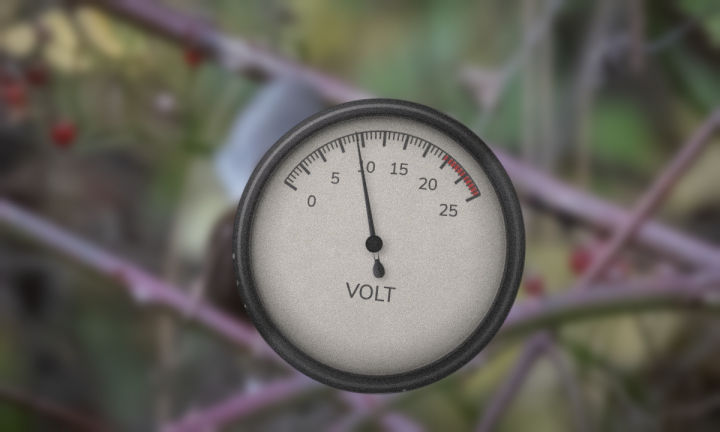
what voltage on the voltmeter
9.5 V
